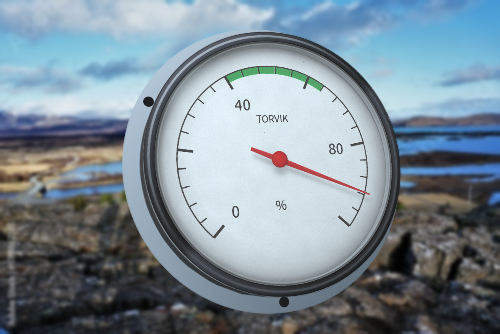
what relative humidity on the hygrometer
92 %
